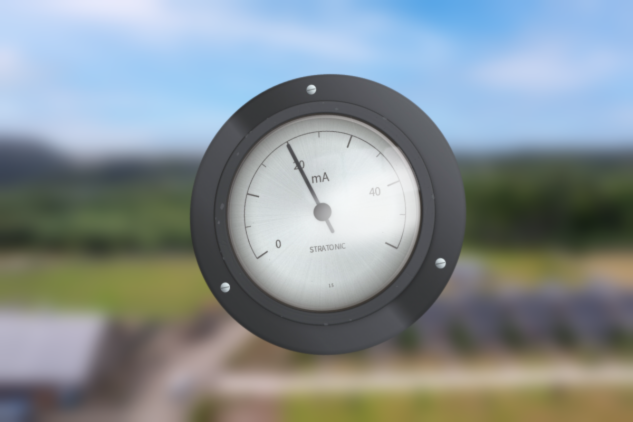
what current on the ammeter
20 mA
